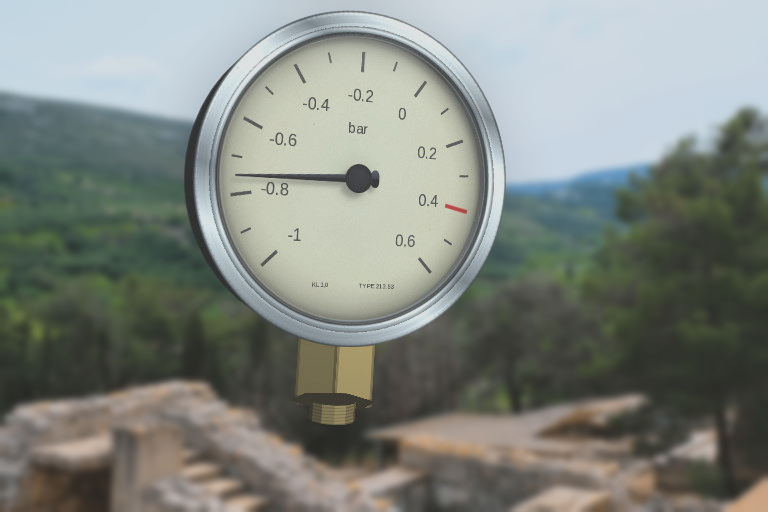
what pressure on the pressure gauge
-0.75 bar
